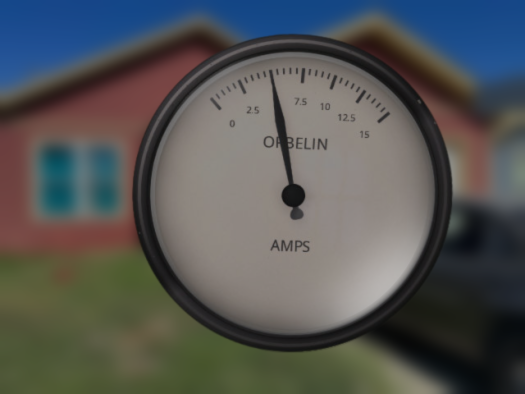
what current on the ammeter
5 A
